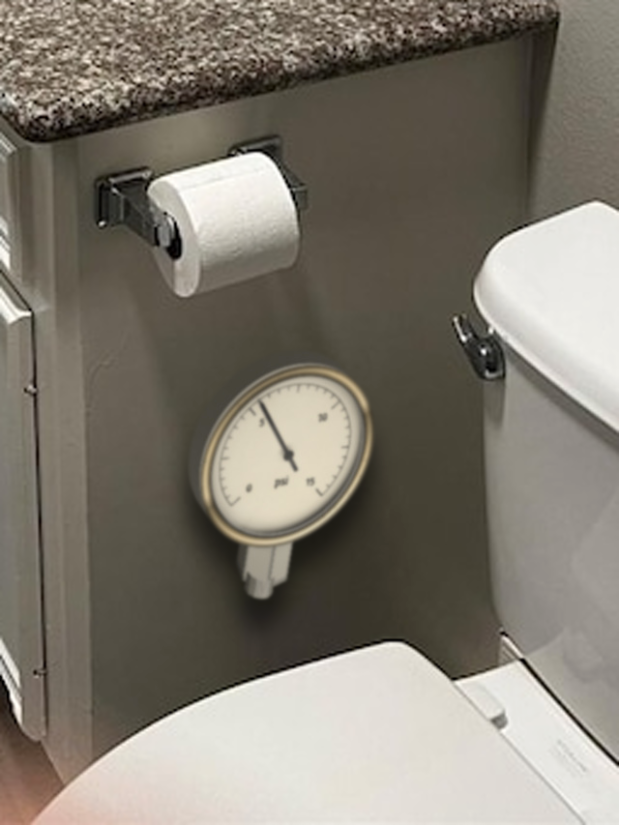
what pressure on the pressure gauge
5.5 psi
